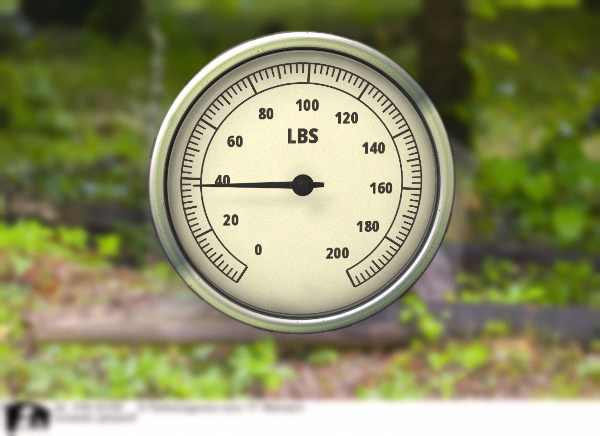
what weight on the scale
38 lb
